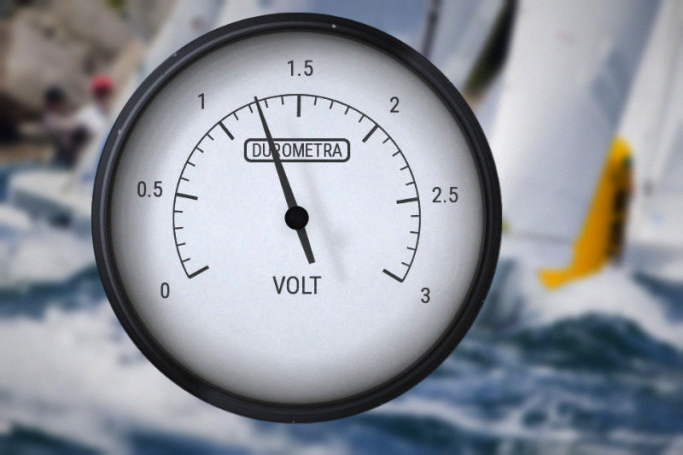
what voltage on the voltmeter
1.25 V
